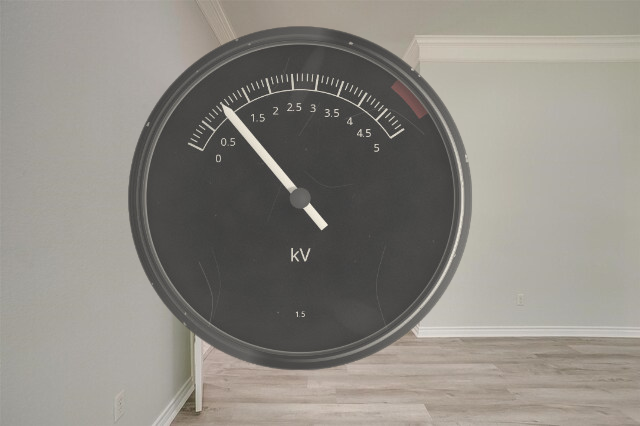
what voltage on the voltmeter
1 kV
